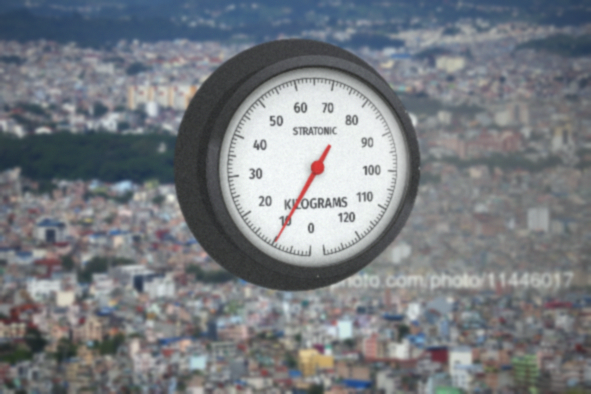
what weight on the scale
10 kg
